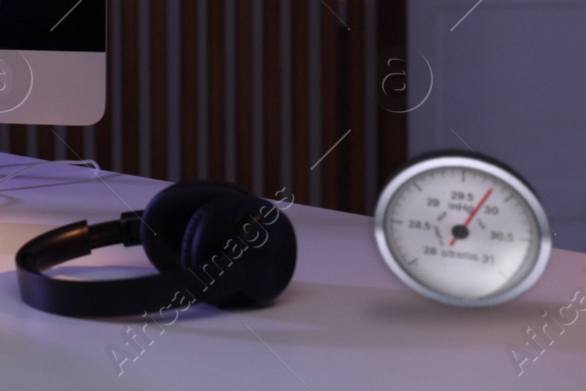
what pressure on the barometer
29.8 inHg
